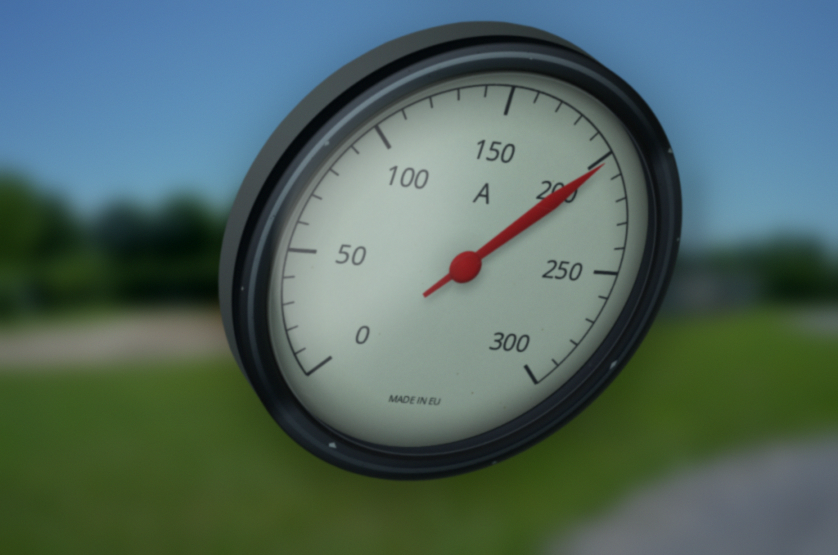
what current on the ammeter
200 A
